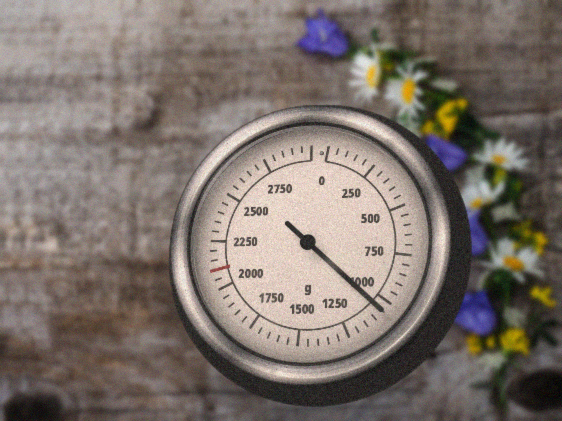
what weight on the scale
1050 g
